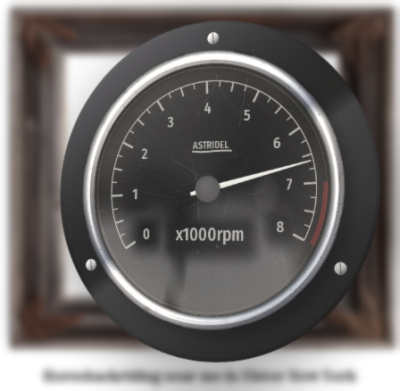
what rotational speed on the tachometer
6625 rpm
